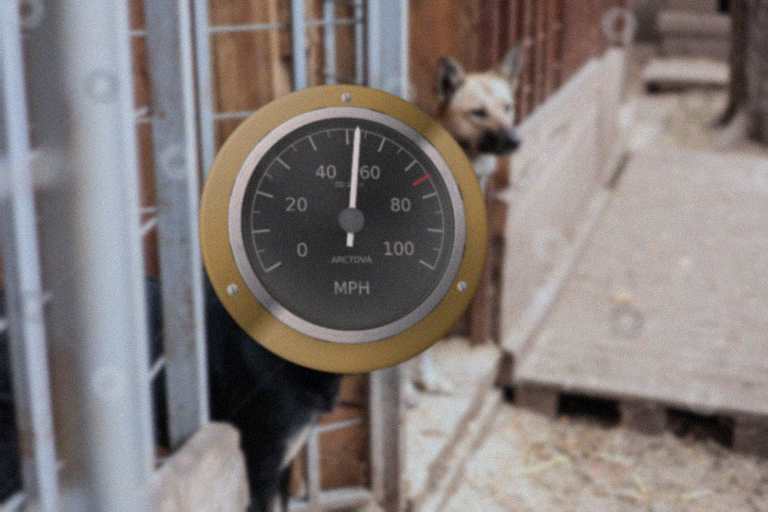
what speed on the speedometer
52.5 mph
